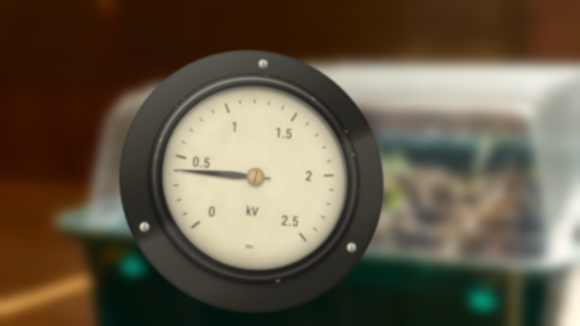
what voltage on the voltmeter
0.4 kV
